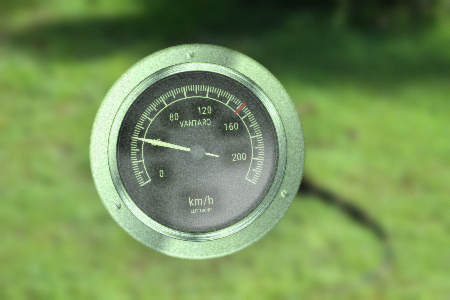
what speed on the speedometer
40 km/h
